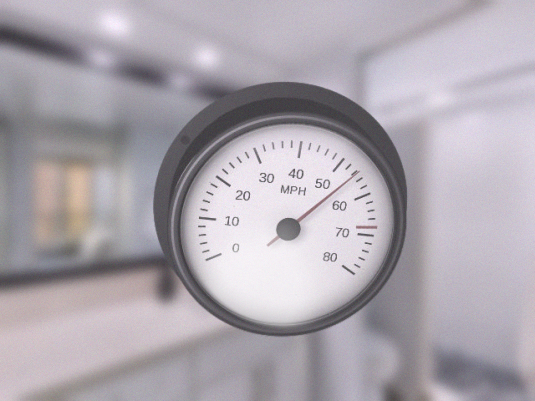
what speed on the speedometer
54 mph
